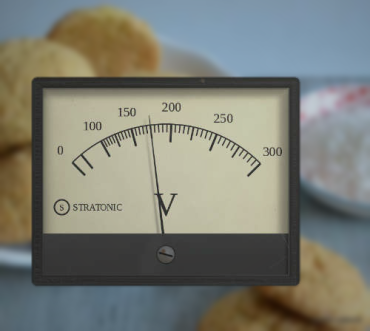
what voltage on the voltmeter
175 V
